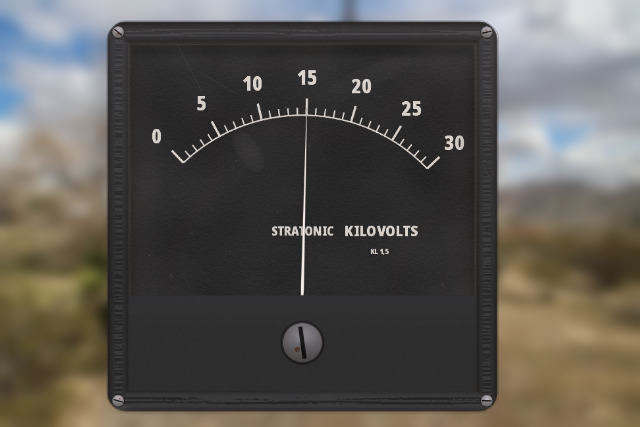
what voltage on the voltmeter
15 kV
